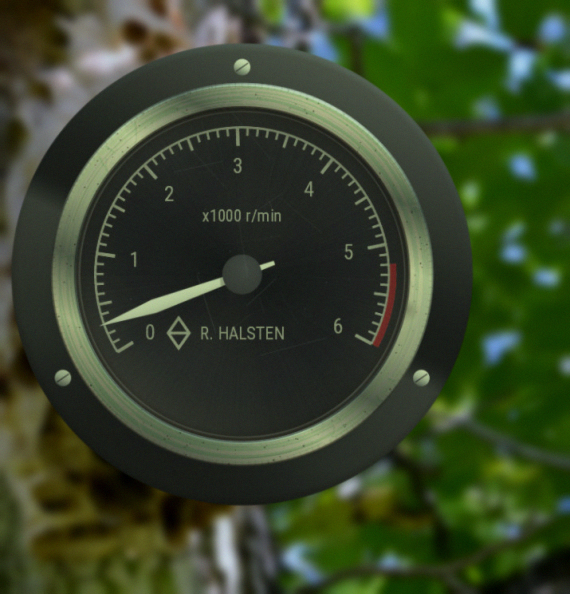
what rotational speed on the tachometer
300 rpm
